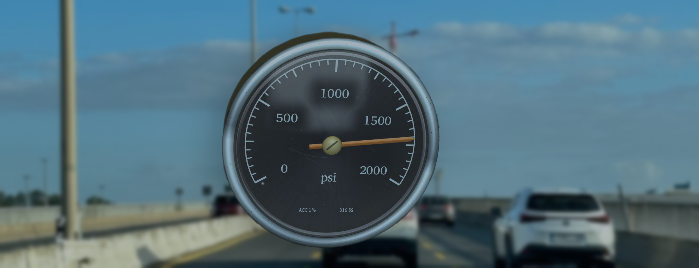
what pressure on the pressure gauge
1700 psi
